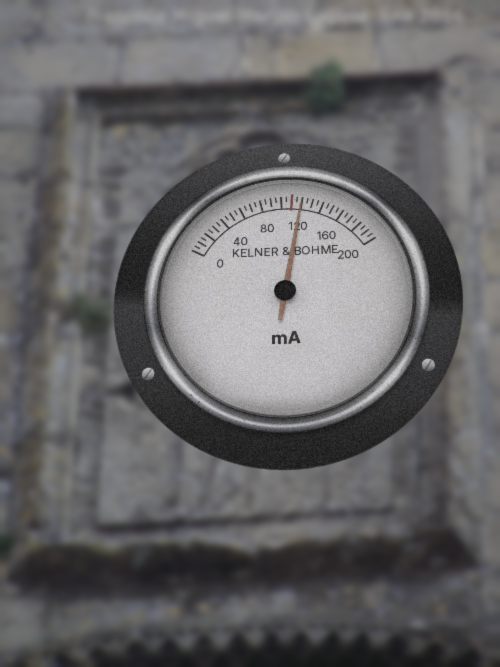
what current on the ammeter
120 mA
